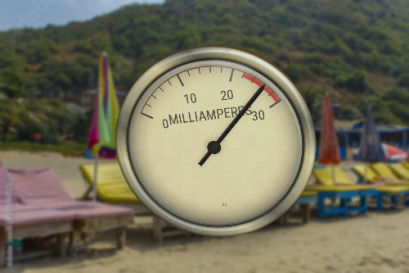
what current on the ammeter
26 mA
